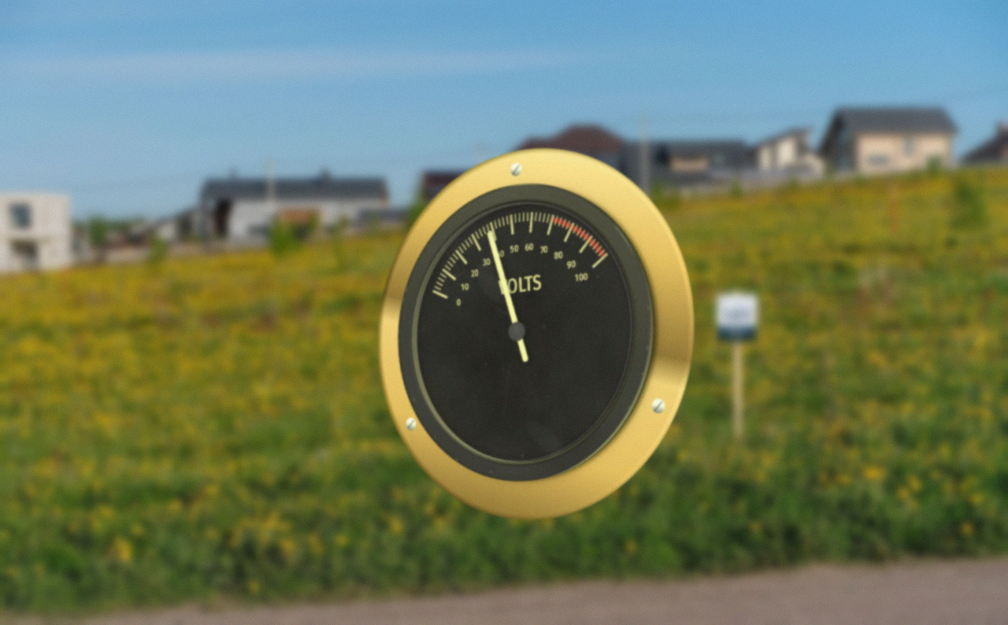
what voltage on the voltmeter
40 V
